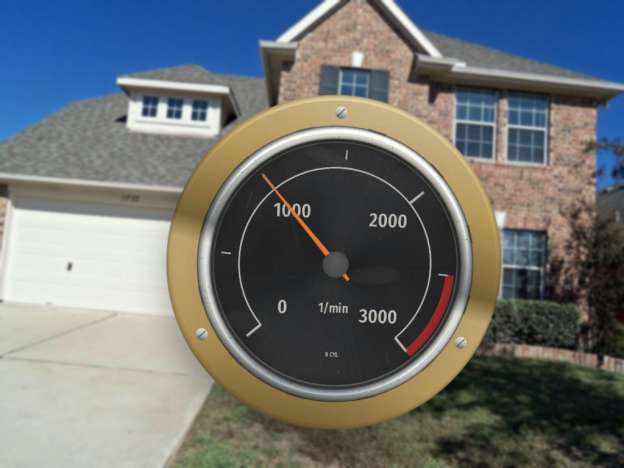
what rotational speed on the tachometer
1000 rpm
